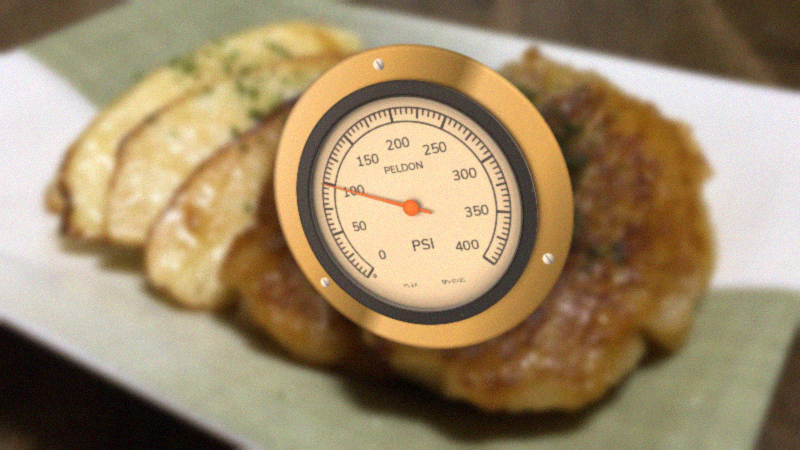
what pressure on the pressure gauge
100 psi
